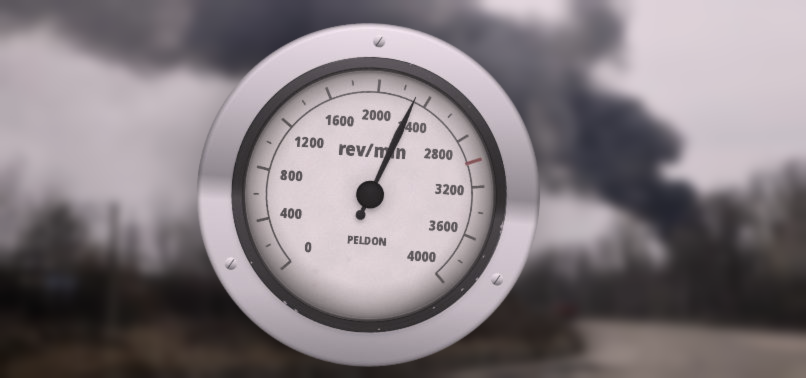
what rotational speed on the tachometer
2300 rpm
